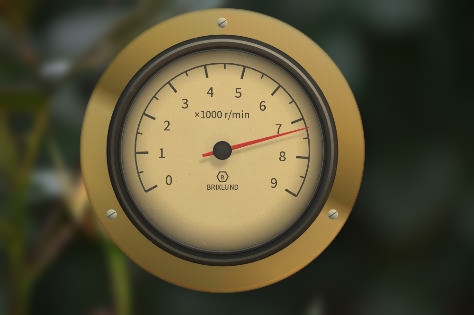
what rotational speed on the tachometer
7250 rpm
